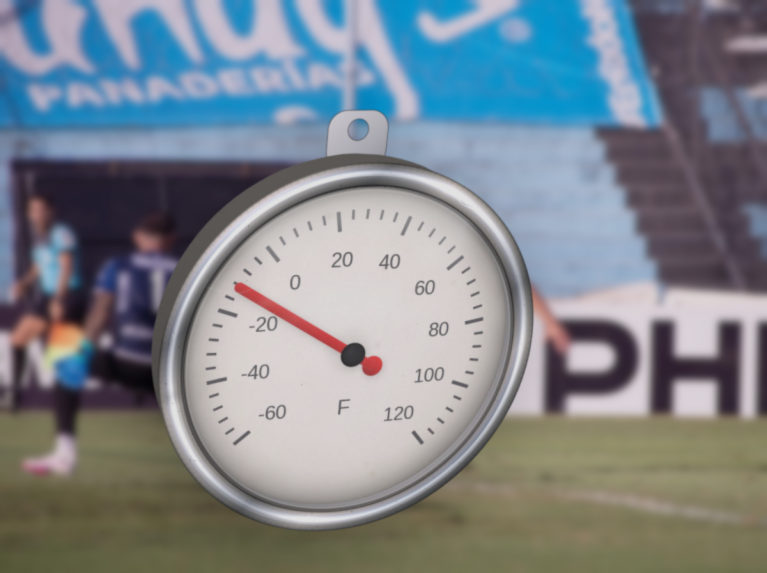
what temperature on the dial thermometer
-12 °F
